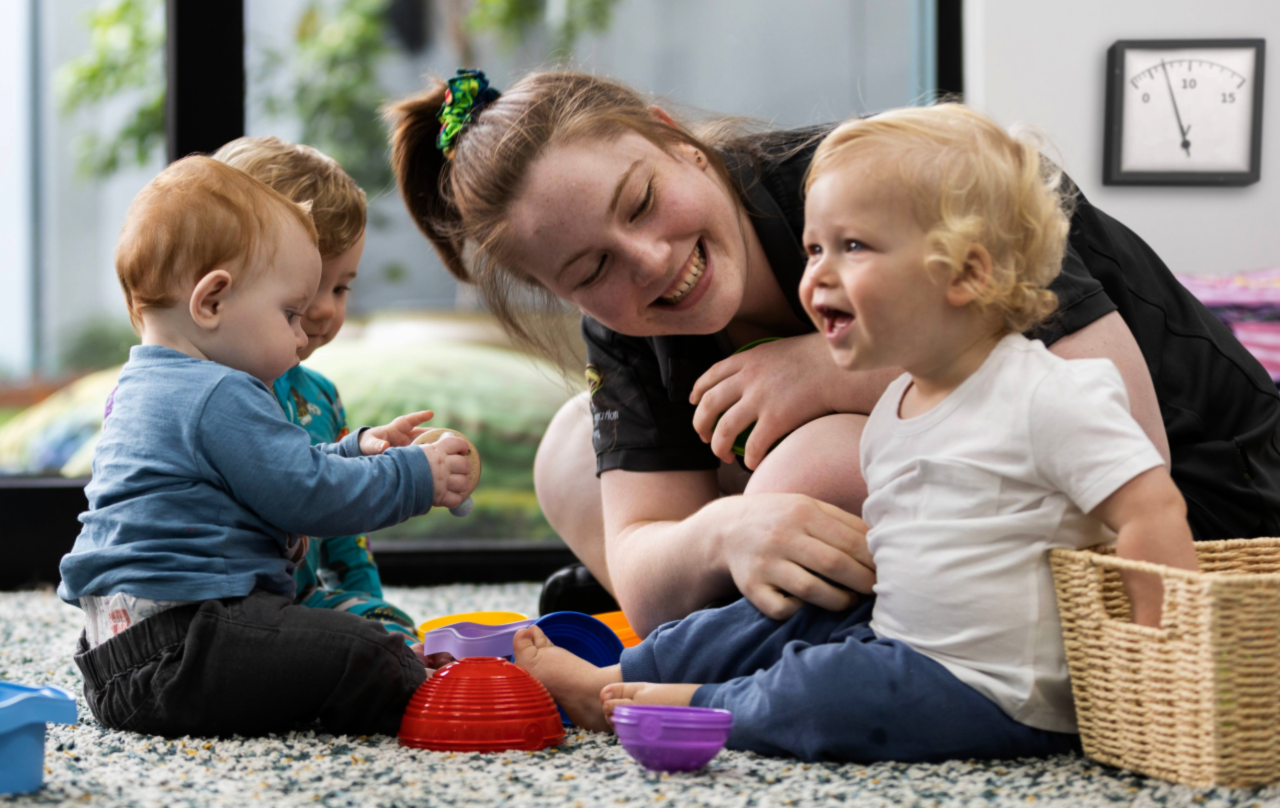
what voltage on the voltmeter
7 V
